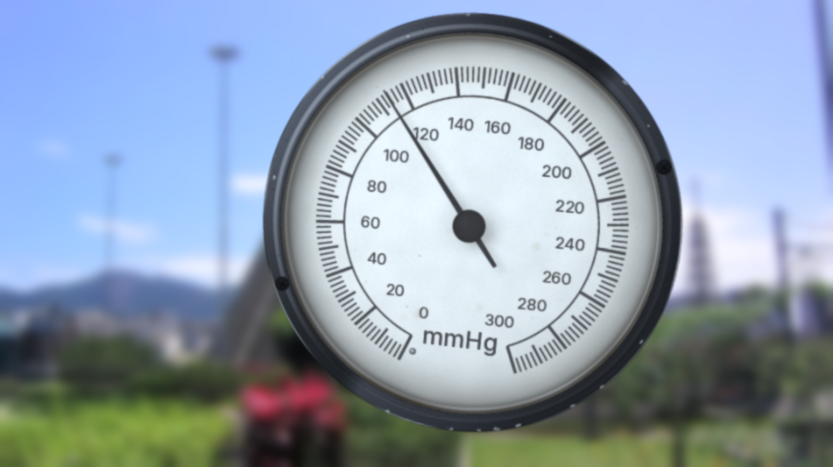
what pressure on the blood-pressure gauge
114 mmHg
